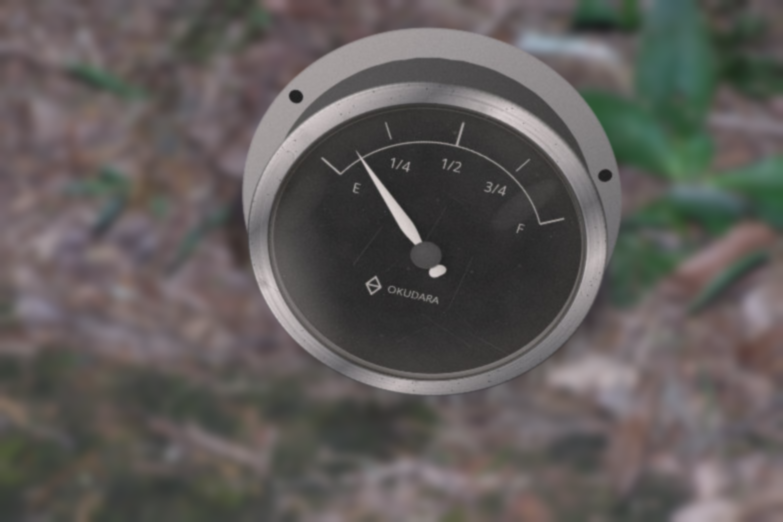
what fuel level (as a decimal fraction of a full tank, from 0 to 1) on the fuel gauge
0.125
